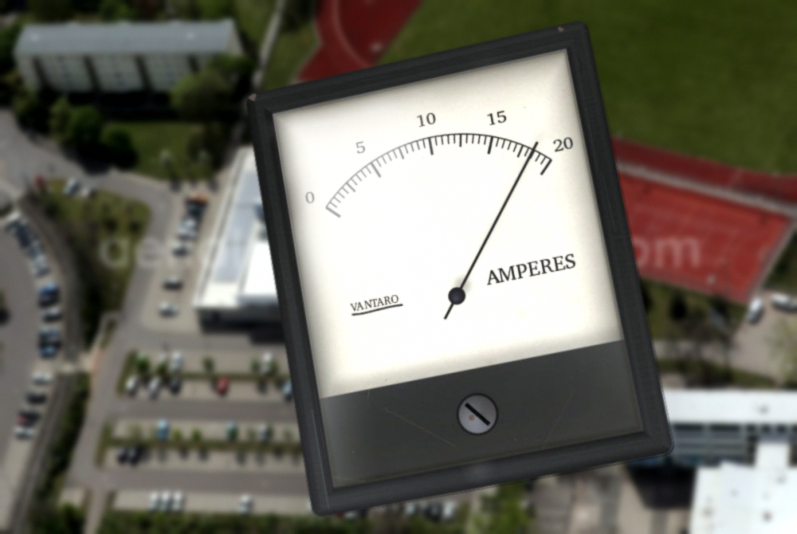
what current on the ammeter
18.5 A
